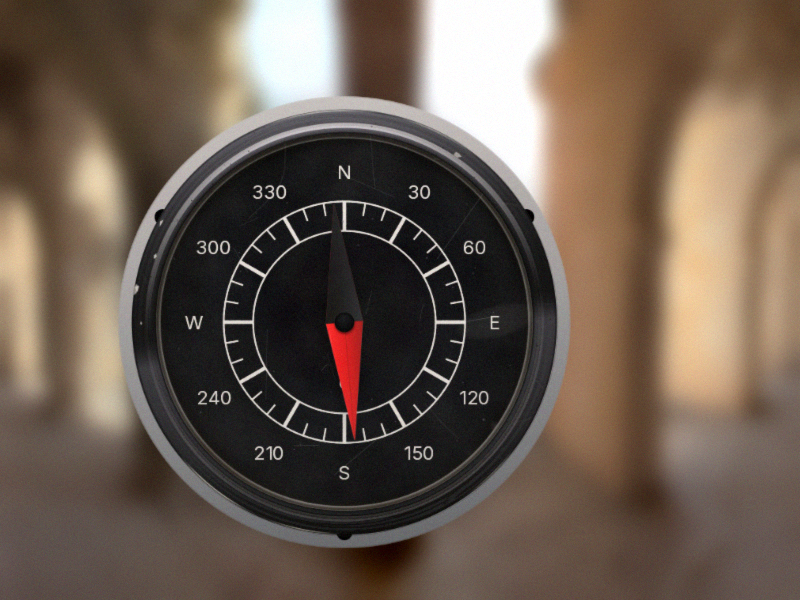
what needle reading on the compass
175 °
